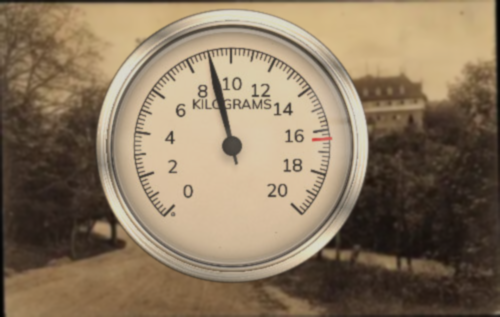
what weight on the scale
9 kg
